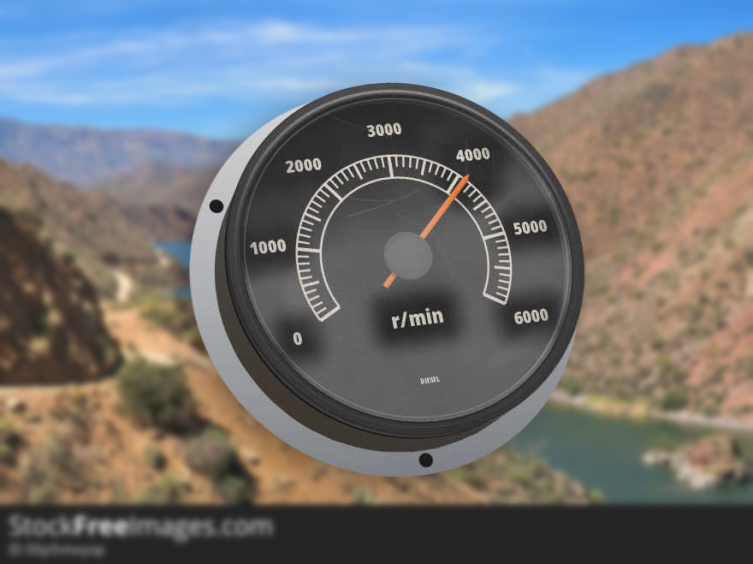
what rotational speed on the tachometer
4100 rpm
